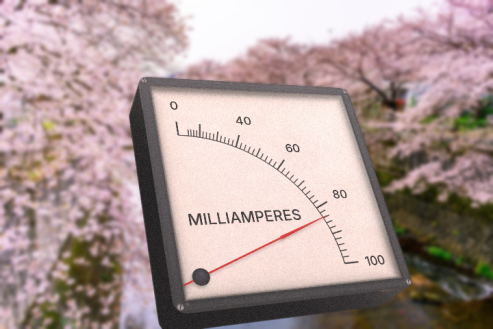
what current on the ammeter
84 mA
